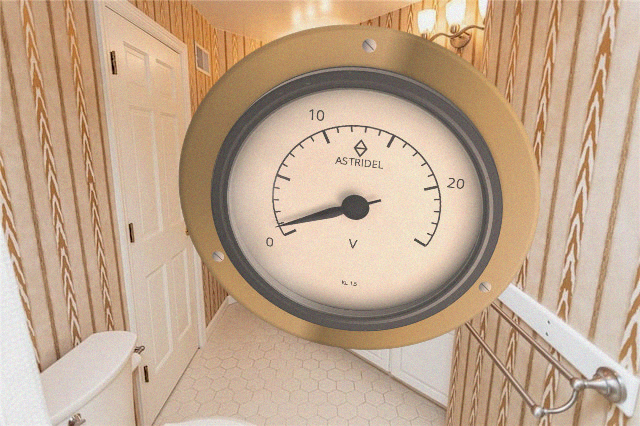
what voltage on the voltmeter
1 V
